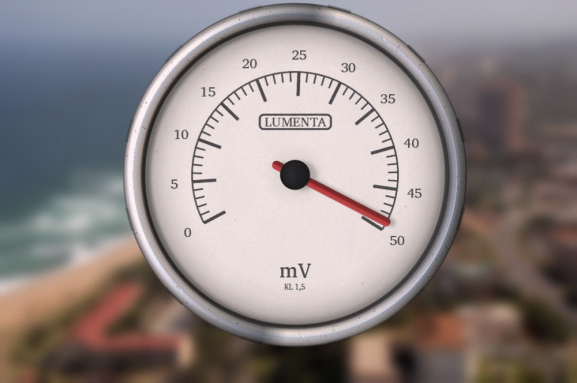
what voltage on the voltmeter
49 mV
